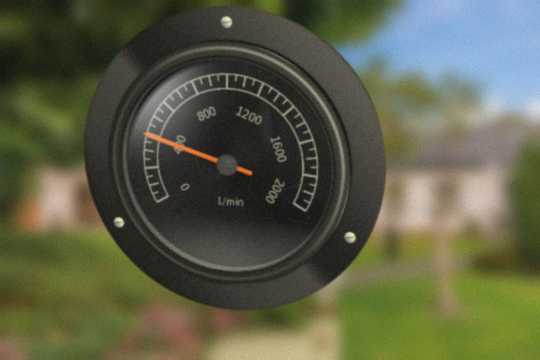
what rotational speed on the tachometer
400 rpm
